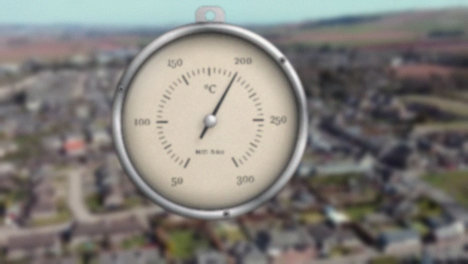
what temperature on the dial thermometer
200 °C
